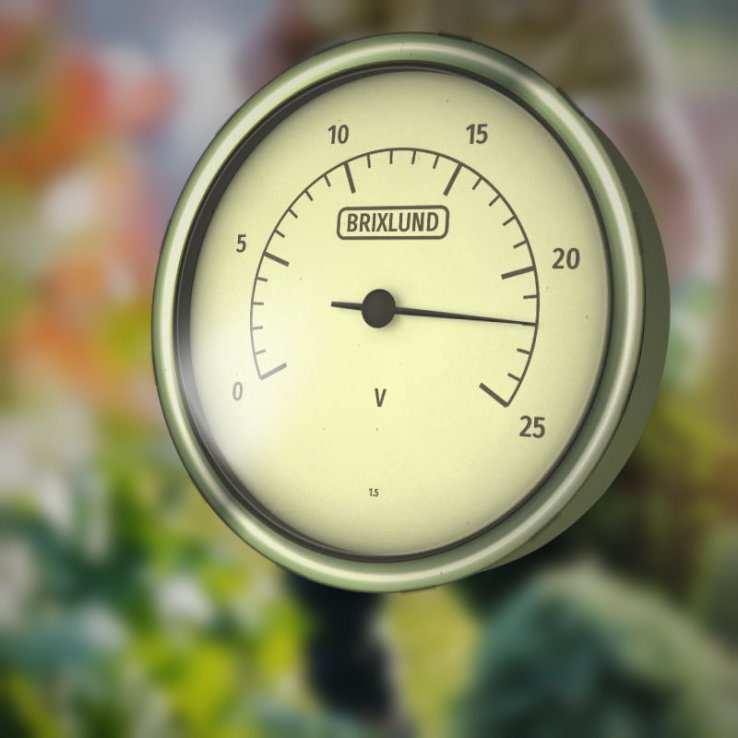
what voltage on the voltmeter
22 V
